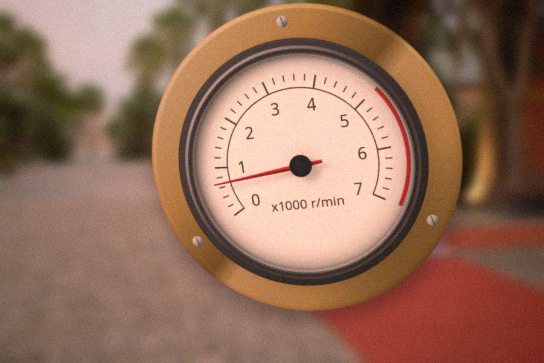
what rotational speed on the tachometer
700 rpm
